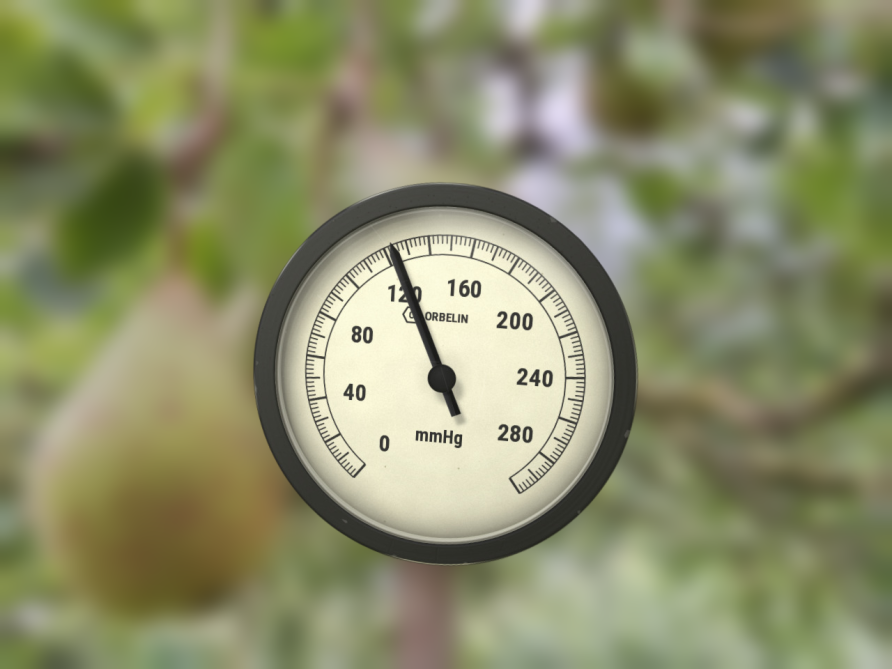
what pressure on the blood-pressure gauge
124 mmHg
